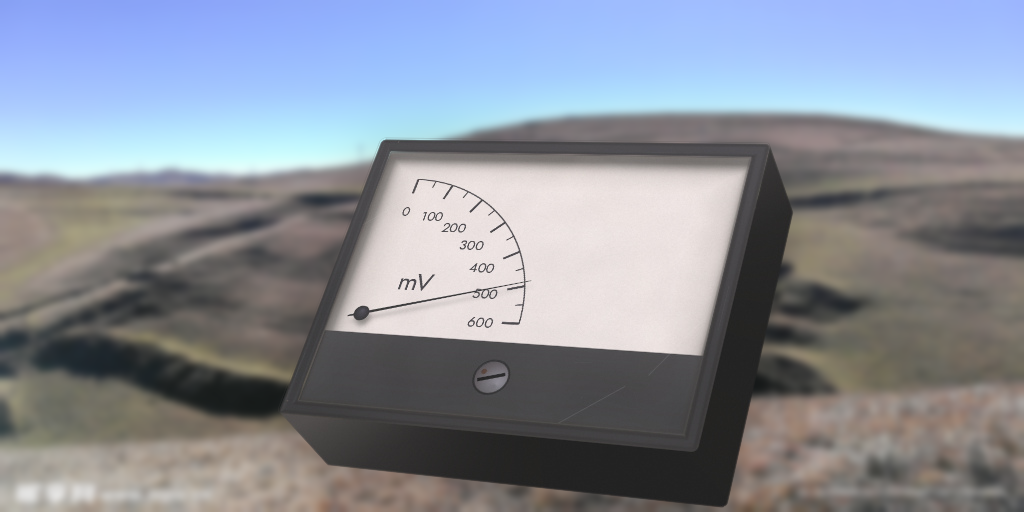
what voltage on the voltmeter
500 mV
